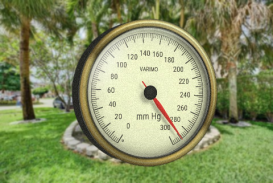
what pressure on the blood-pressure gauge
290 mmHg
